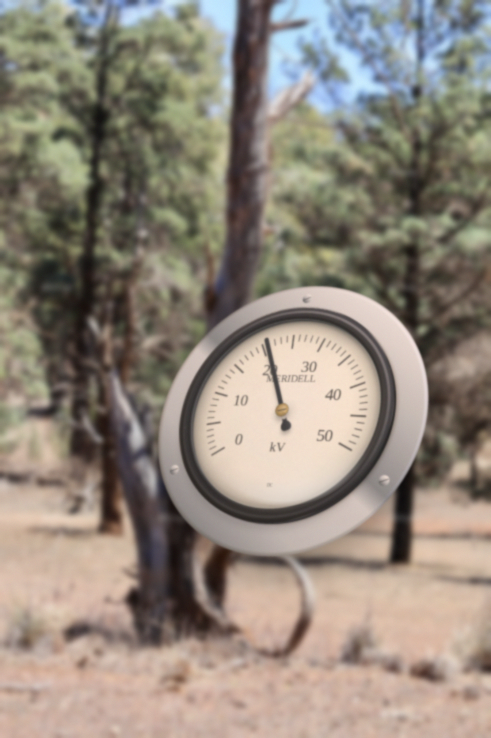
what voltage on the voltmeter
21 kV
